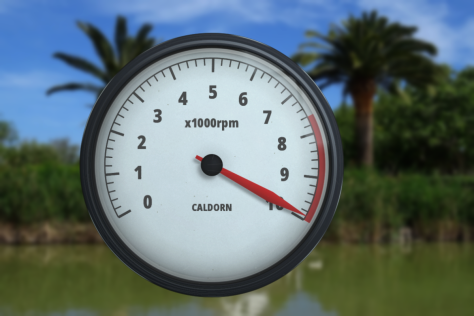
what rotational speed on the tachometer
9900 rpm
